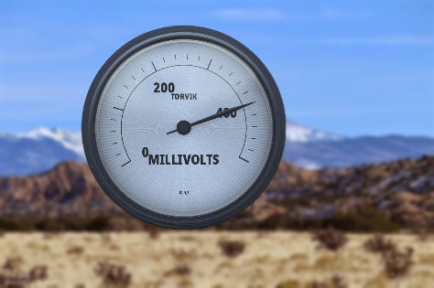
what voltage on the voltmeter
400 mV
